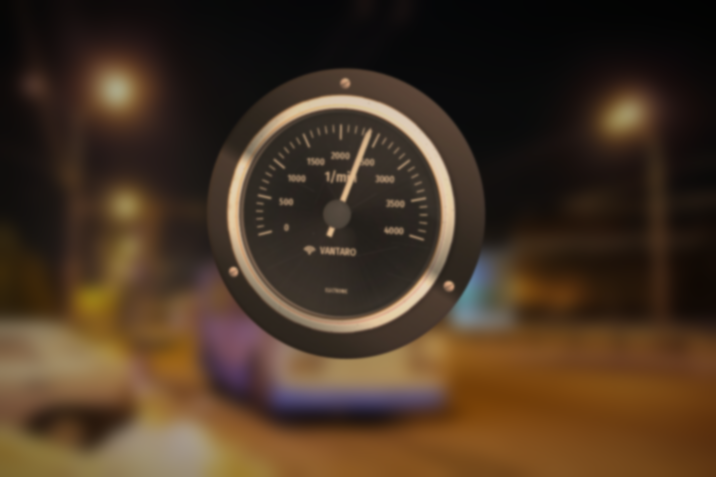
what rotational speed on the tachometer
2400 rpm
